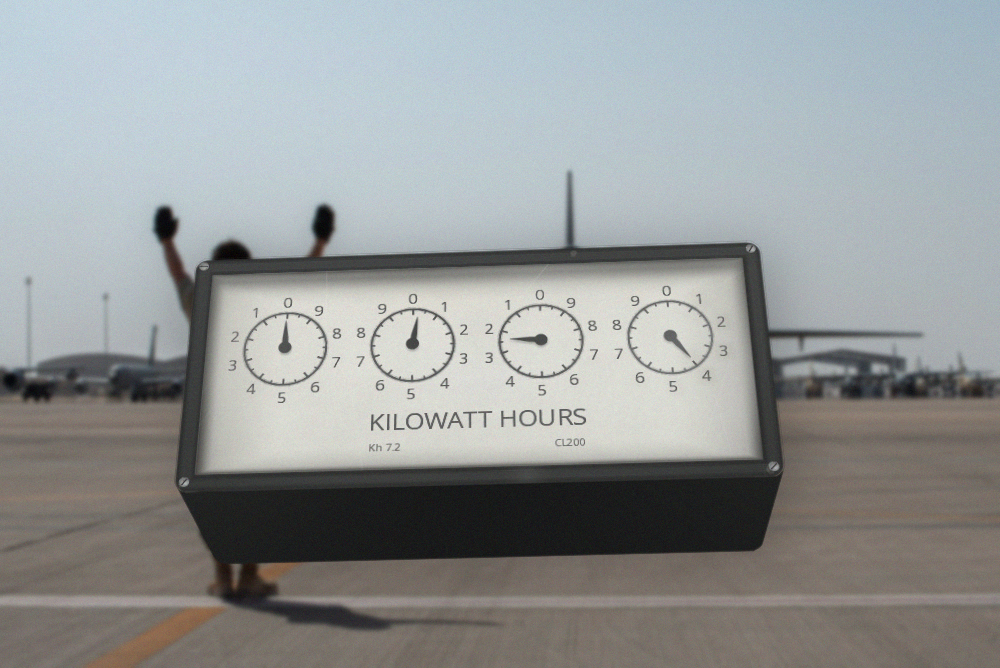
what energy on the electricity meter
24 kWh
